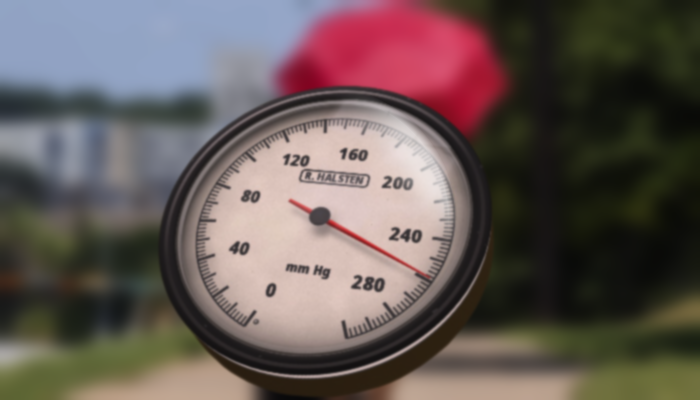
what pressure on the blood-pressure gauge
260 mmHg
